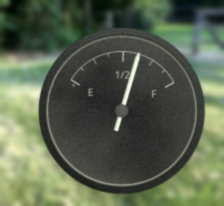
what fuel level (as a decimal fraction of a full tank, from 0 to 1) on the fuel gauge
0.625
